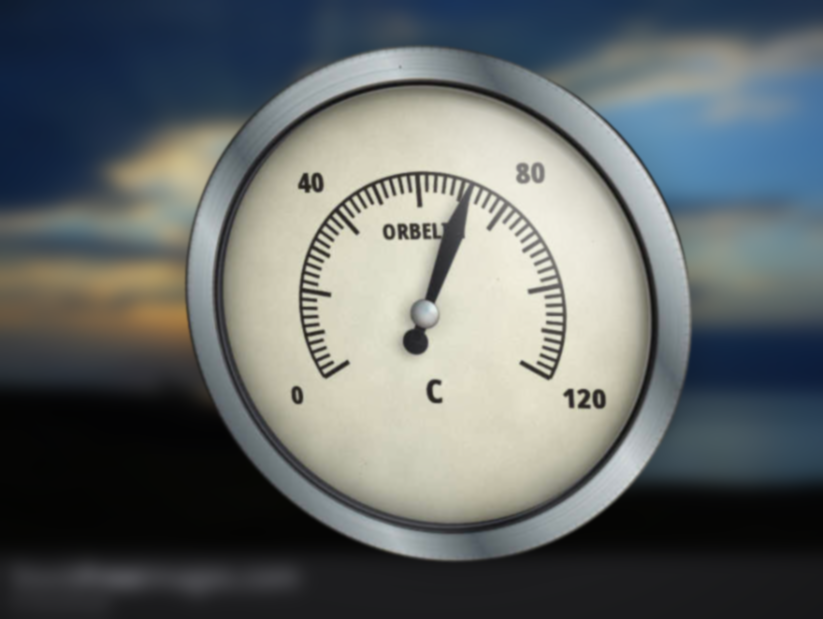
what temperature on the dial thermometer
72 °C
